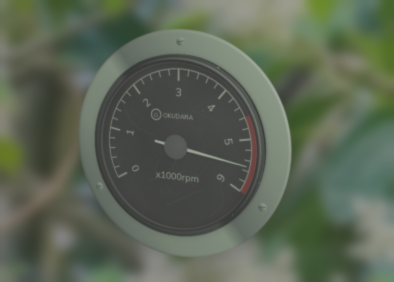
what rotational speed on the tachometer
5500 rpm
